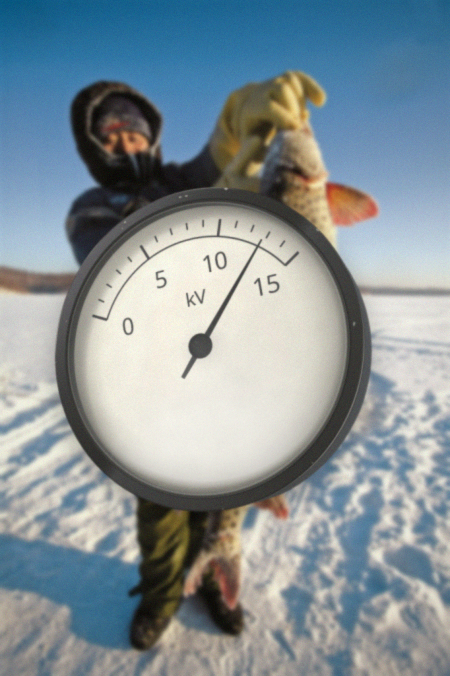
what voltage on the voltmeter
13 kV
